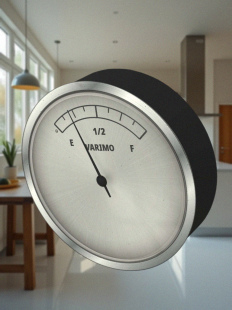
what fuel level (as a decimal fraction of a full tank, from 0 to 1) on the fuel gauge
0.25
